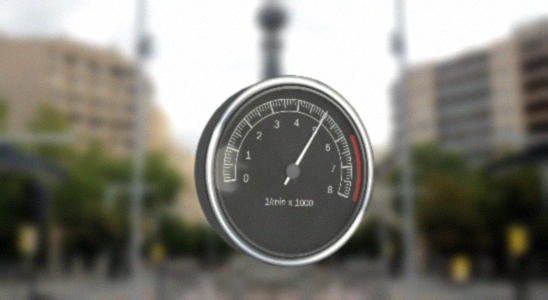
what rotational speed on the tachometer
5000 rpm
